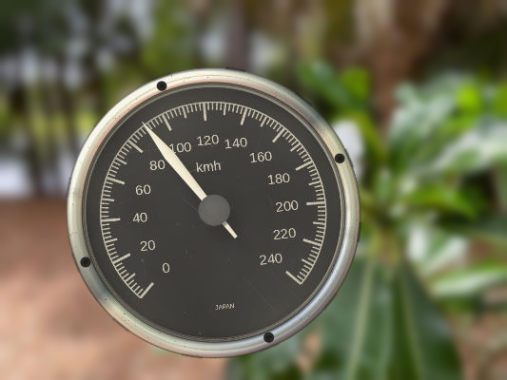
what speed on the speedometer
90 km/h
